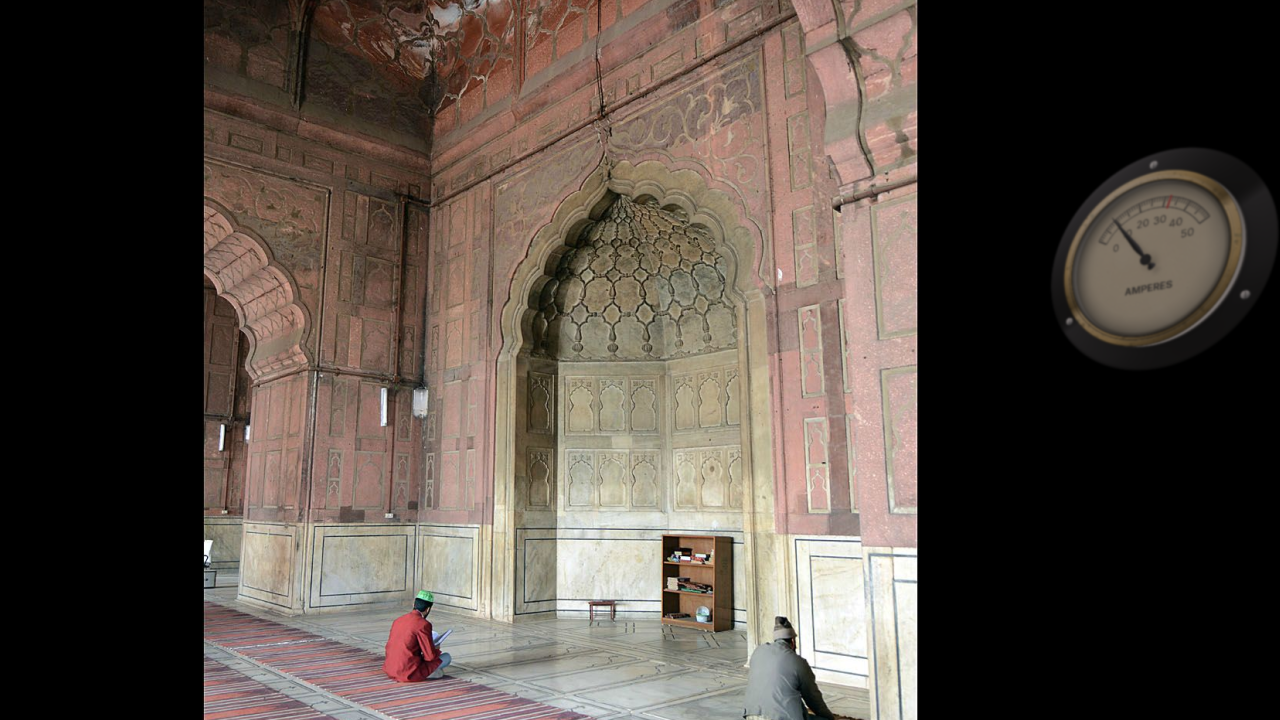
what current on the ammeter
10 A
